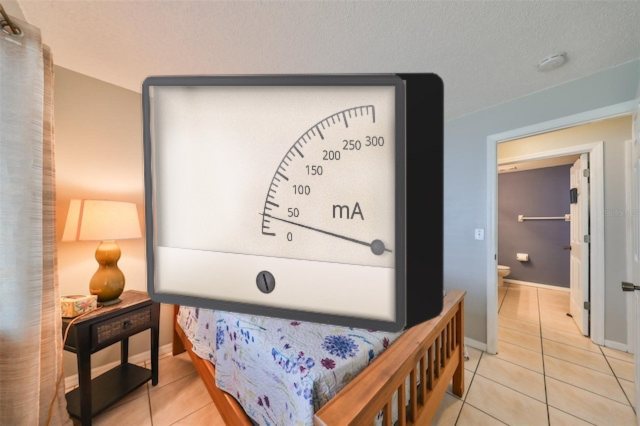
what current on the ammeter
30 mA
